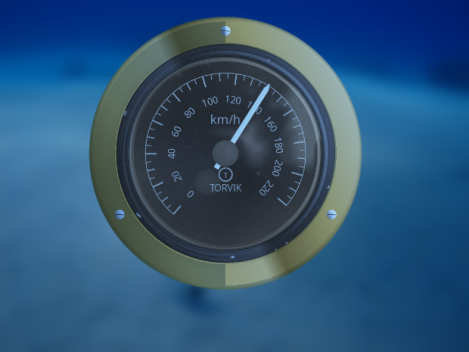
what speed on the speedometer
140 km/h
